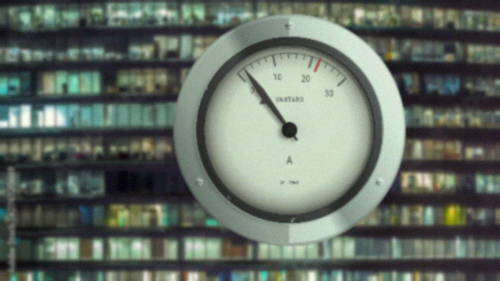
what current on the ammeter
2 A
